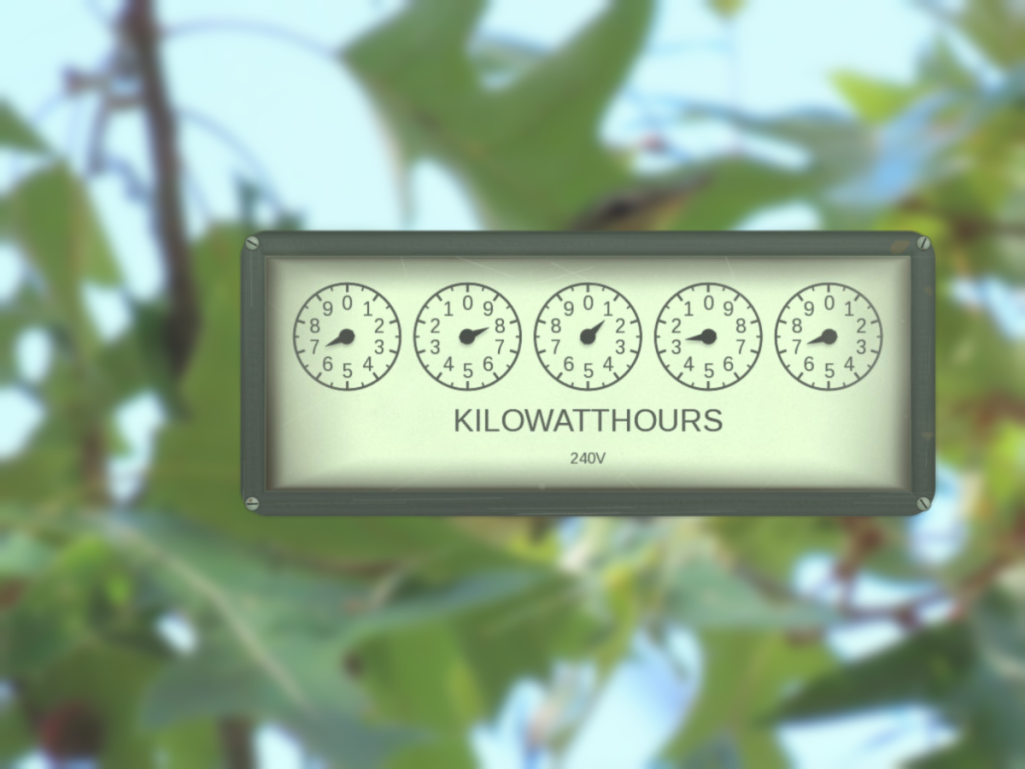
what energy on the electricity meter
68127 kWh
